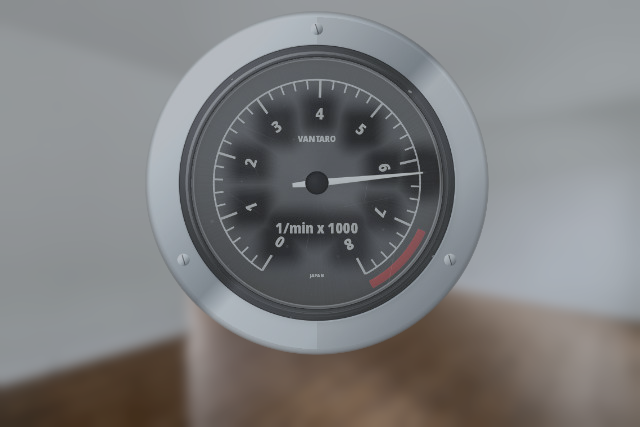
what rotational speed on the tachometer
6200 rpm
